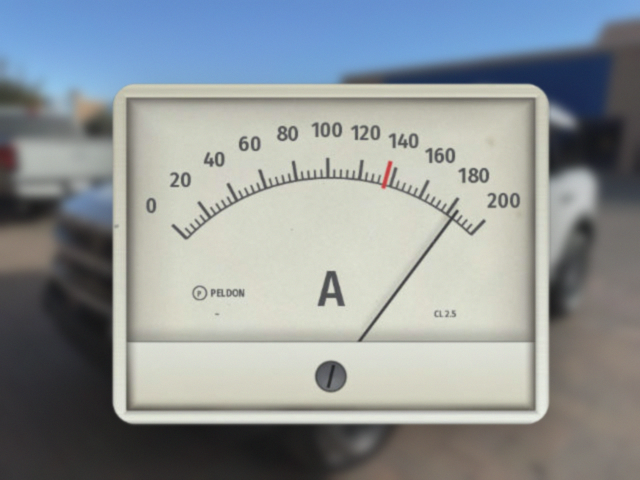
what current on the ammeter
184 A
